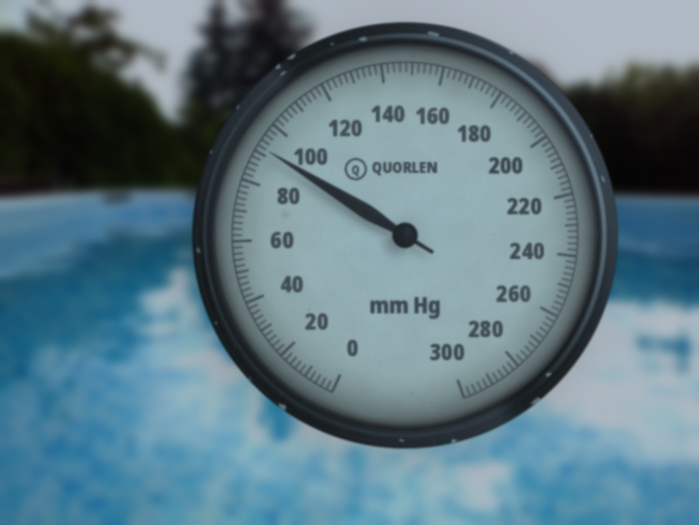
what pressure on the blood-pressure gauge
92 mmHg
